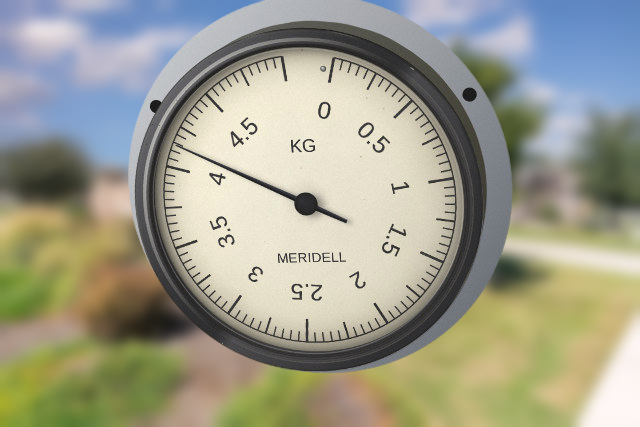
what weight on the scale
4.15 kg
